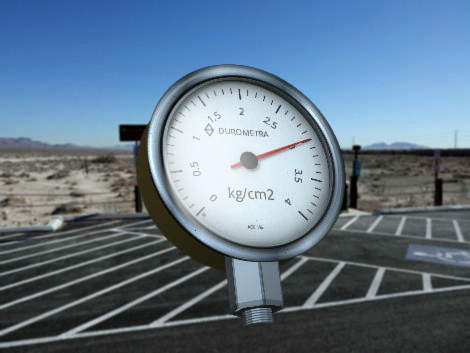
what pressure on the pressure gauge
3 kg/cm²
